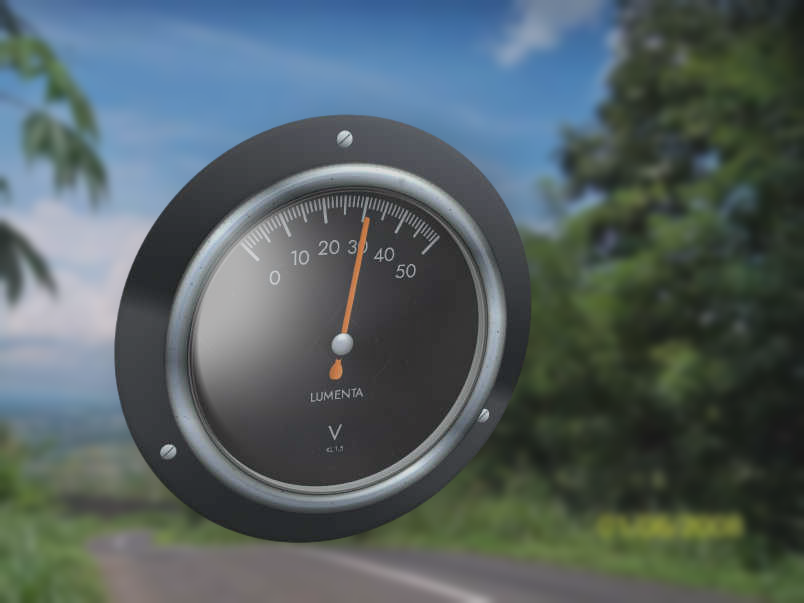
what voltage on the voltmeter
30 V
